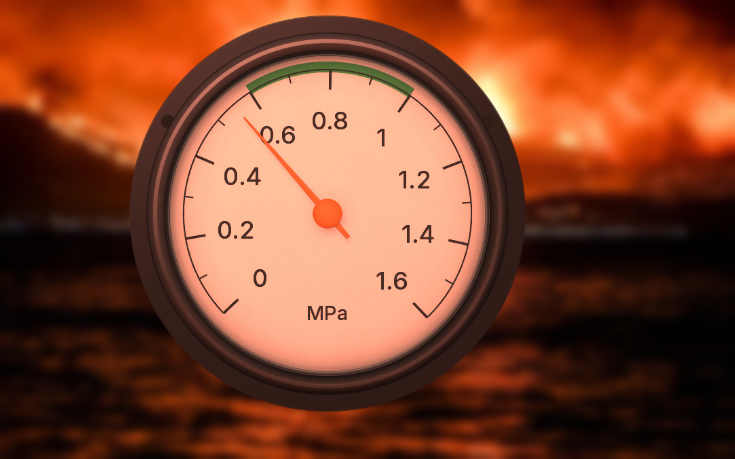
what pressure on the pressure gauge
0.55 MPa
